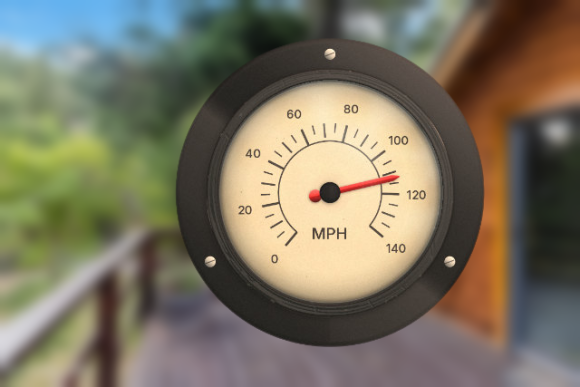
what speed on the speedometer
112.5 mph
